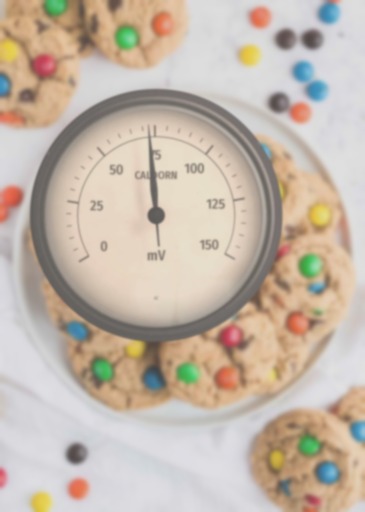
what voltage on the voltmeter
72.5 mV
